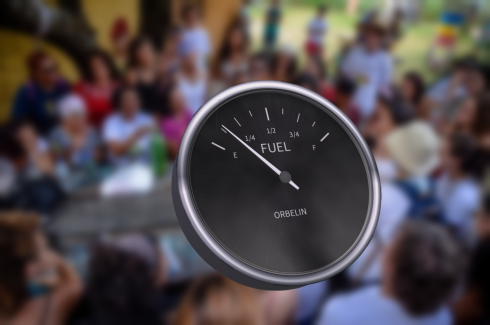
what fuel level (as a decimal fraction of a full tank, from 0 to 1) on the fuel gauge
0.125
